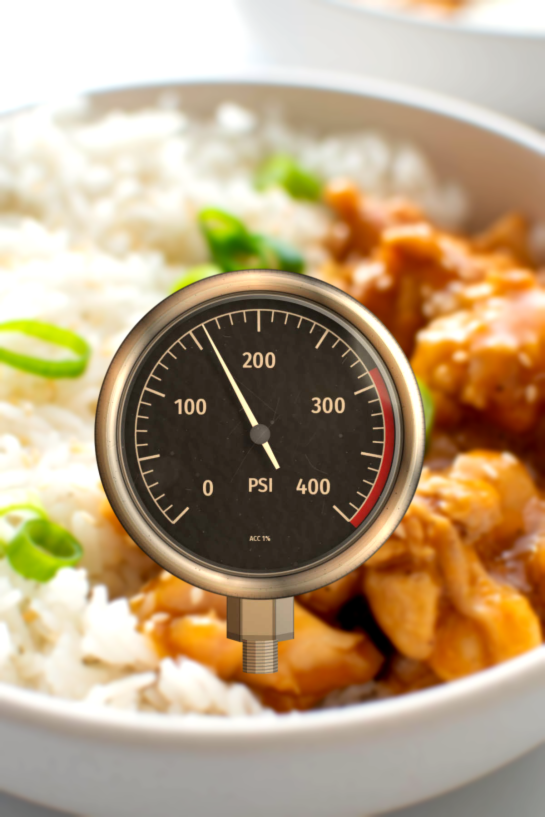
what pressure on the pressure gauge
160 psi
